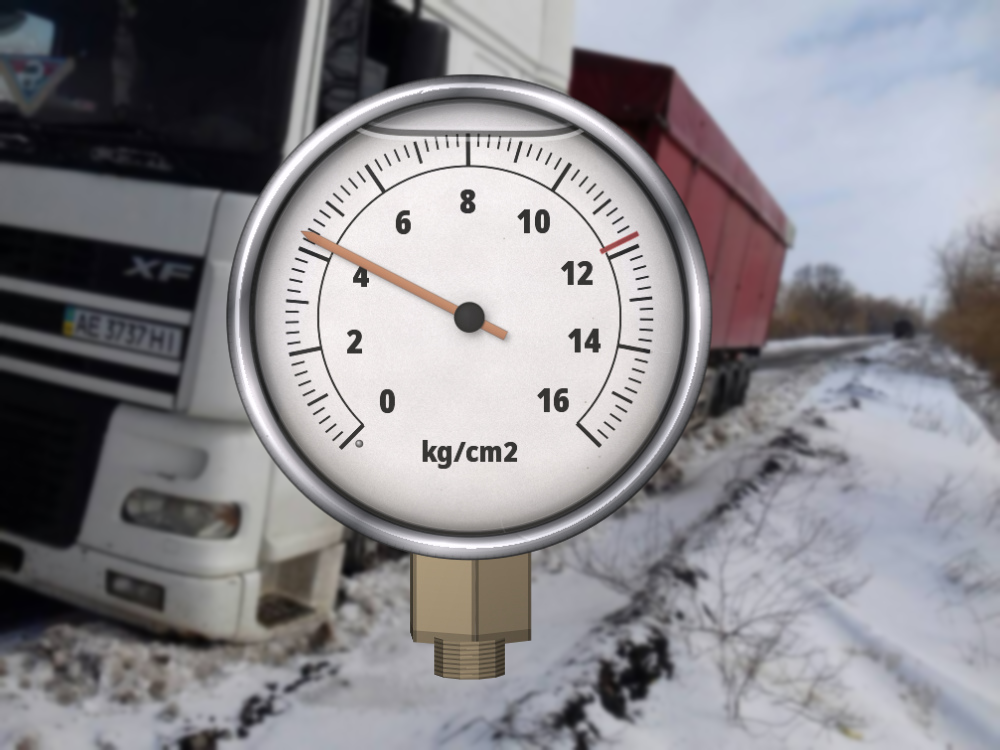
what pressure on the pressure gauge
4.3 kg/cm²
